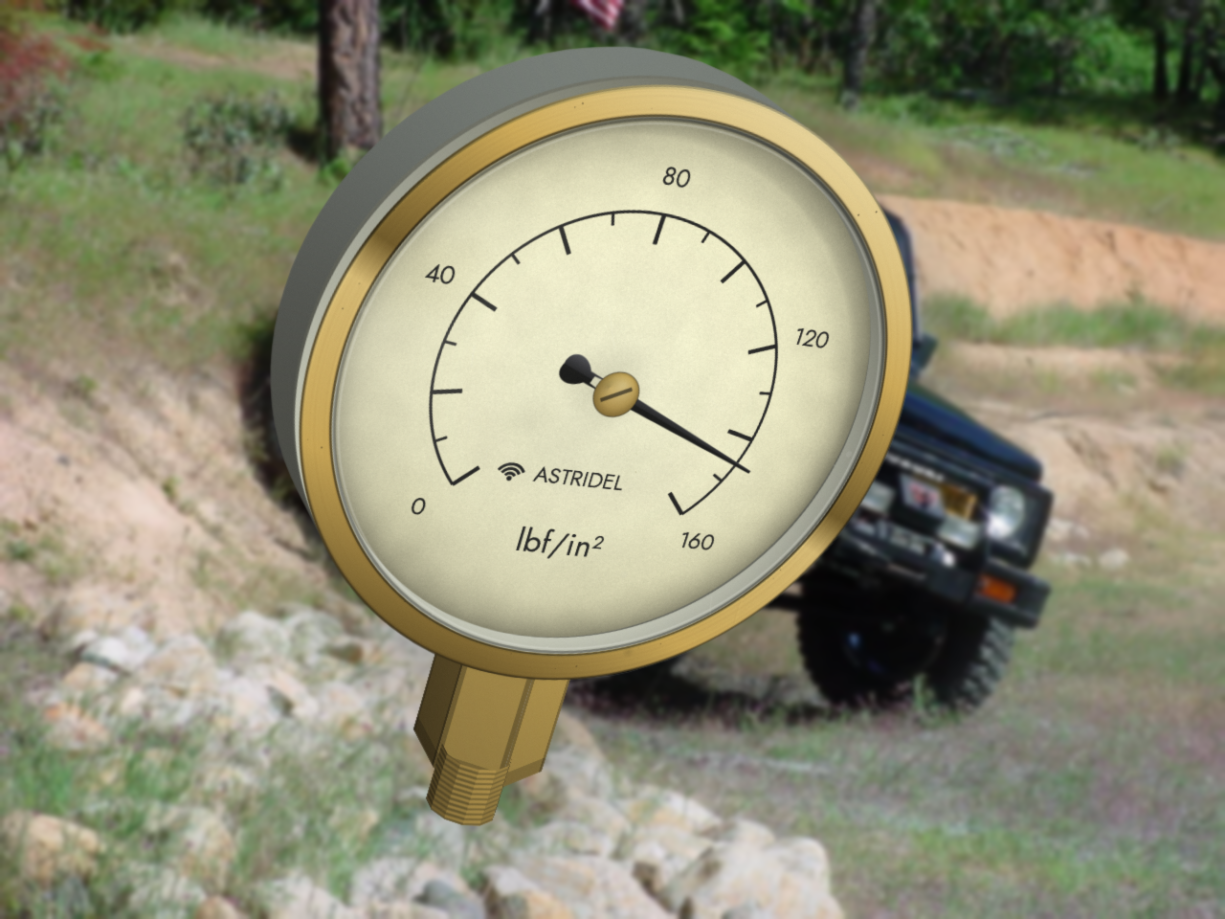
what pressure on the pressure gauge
145 psi
